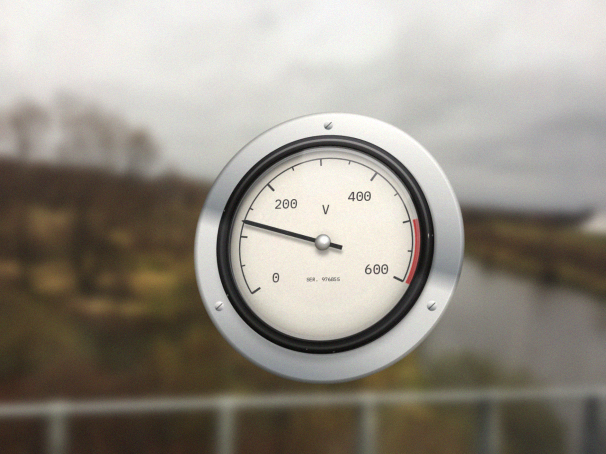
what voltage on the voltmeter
125 V
